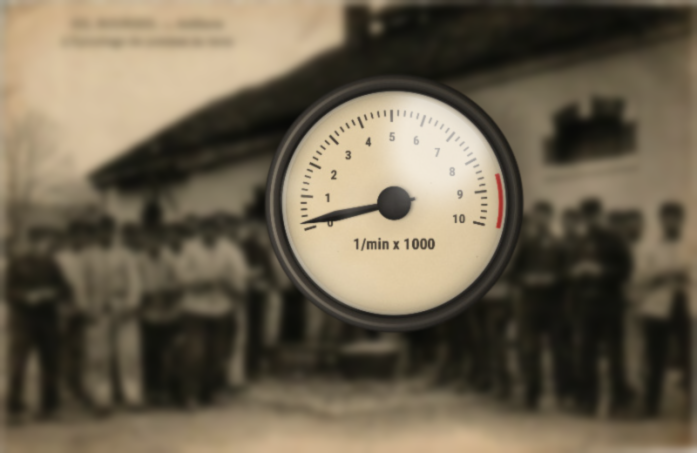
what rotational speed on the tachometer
200 rpm
